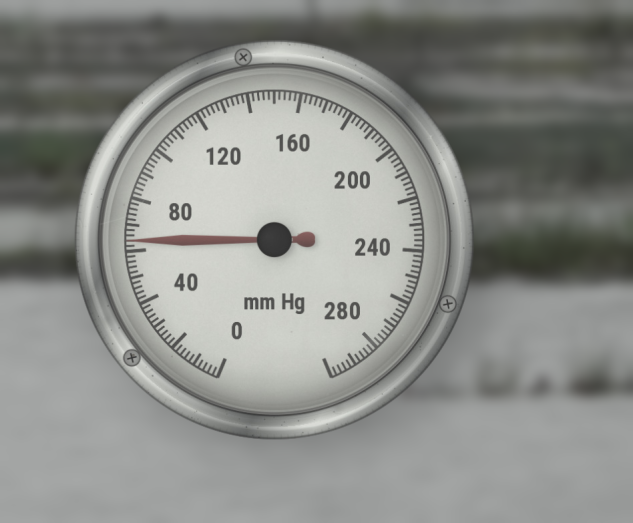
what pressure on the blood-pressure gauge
64 mmHg
